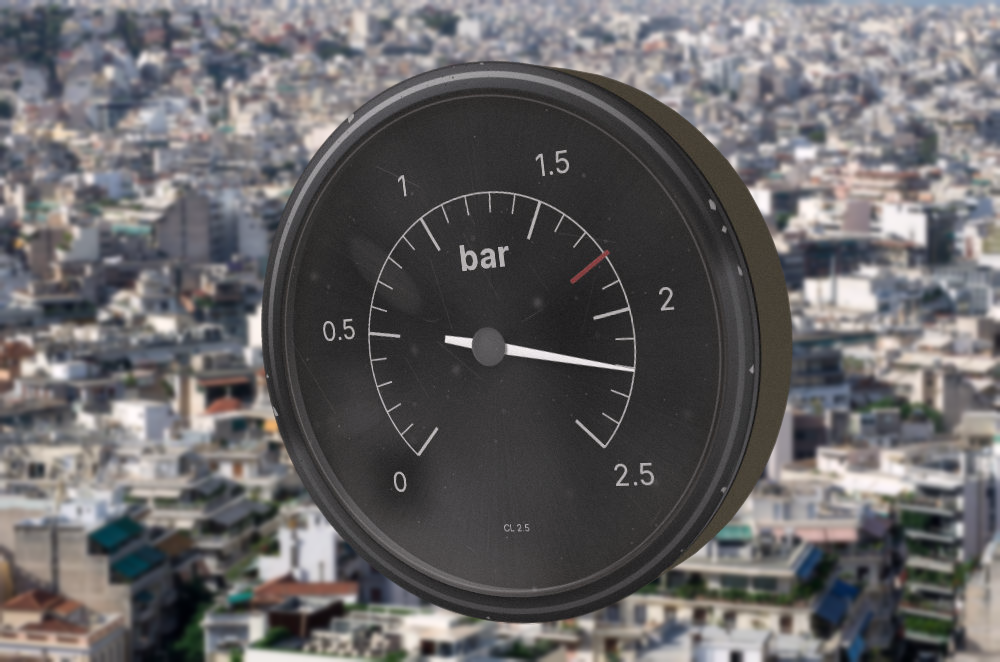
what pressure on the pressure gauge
2.2 bar
